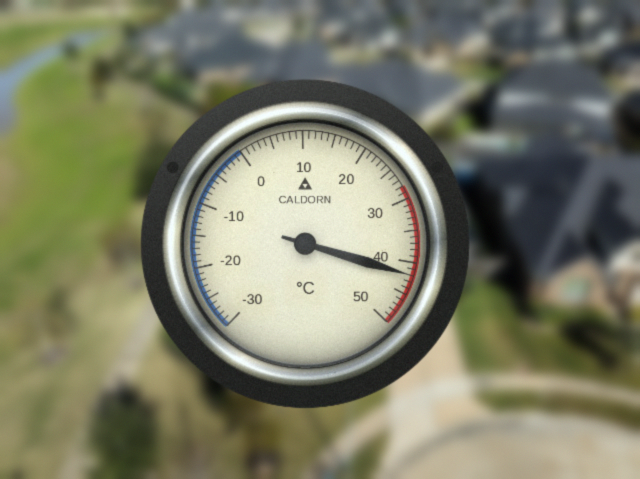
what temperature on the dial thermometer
42 °C
